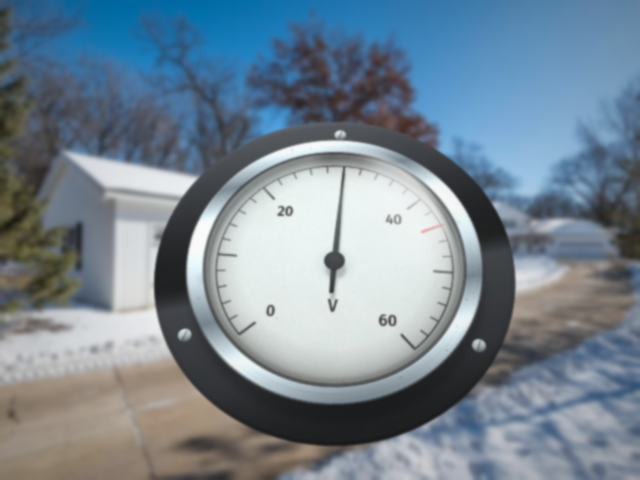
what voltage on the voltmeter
30 V
